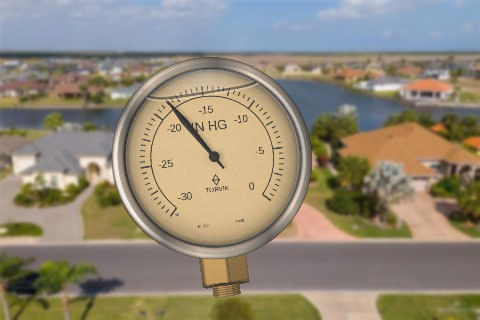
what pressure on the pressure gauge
-18.5 inHg
